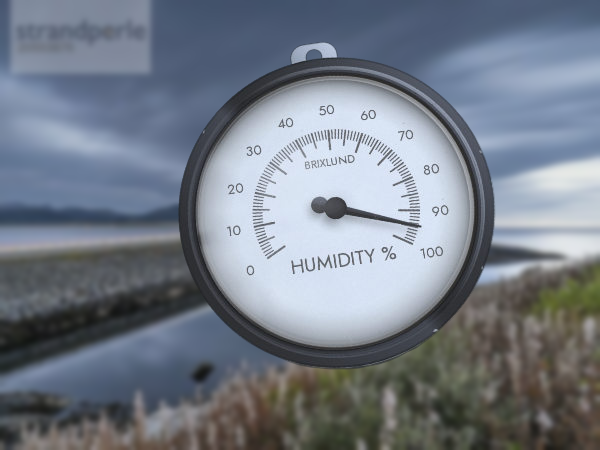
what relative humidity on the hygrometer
95 %
